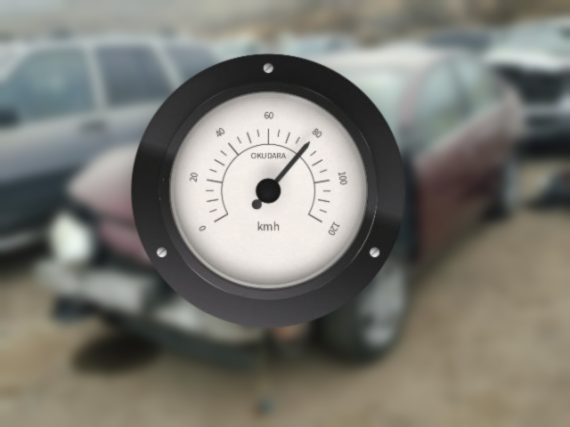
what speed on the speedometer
80 km/h
